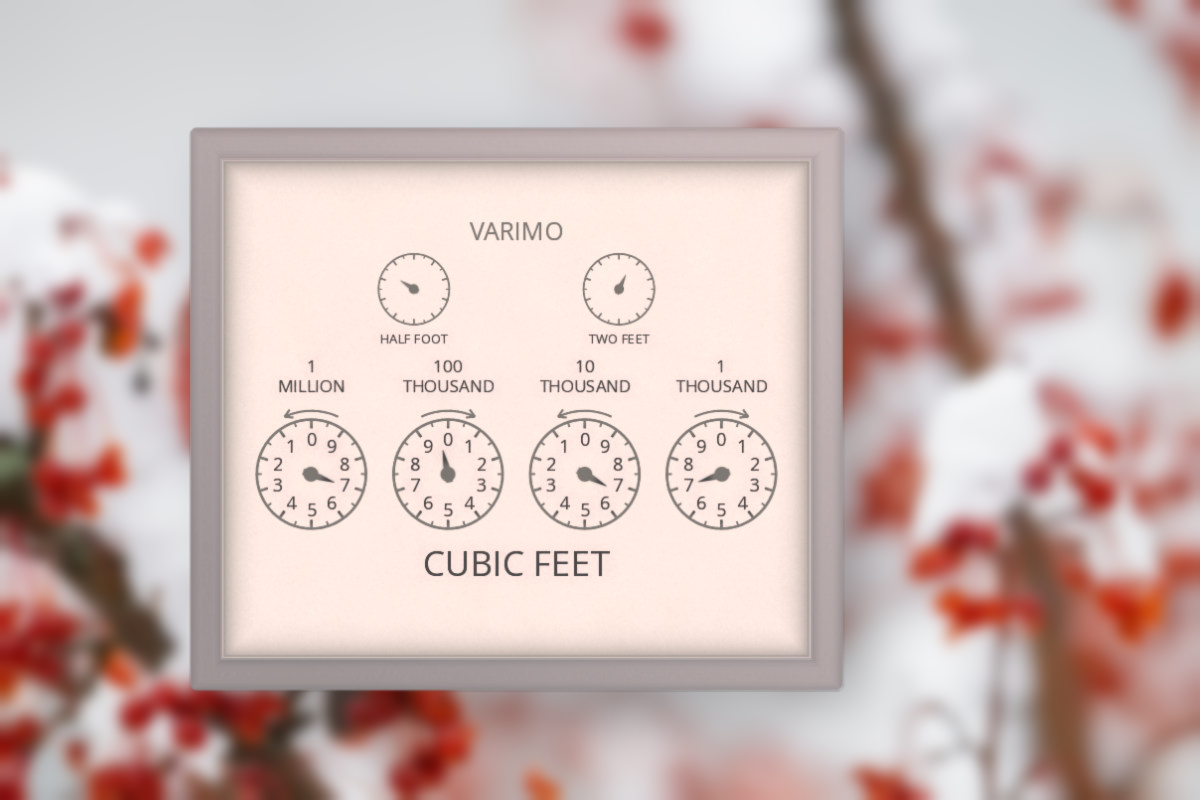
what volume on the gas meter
696700 ft³
